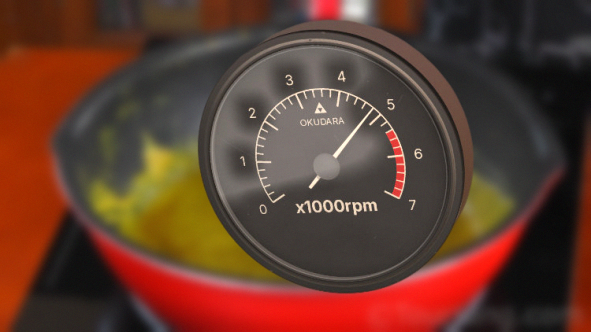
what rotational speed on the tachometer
4800 rpm
